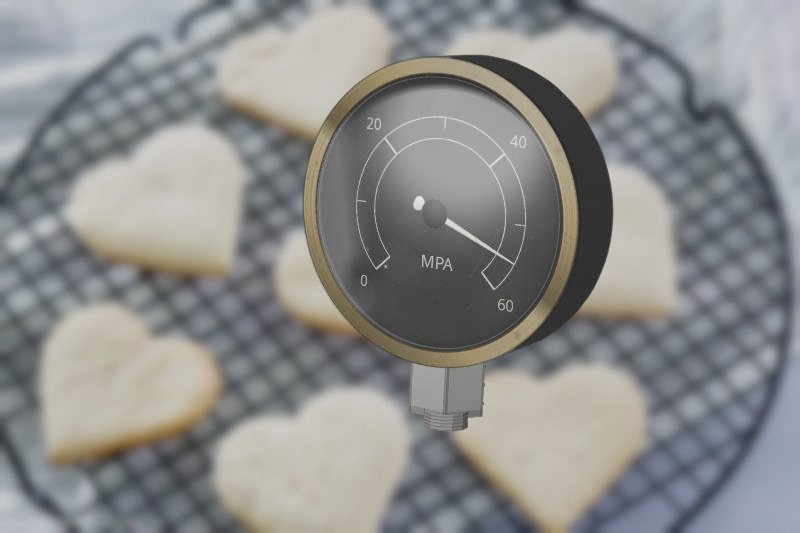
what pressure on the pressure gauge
55 MPa
